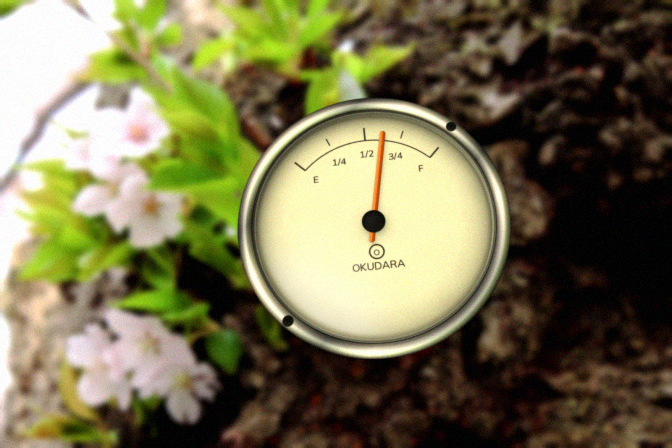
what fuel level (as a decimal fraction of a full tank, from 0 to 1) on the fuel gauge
0.625
